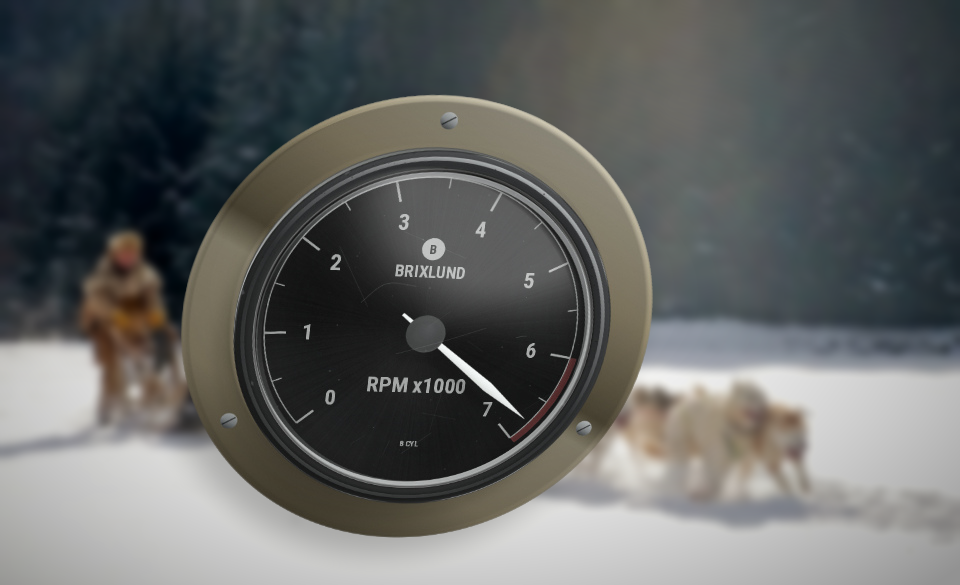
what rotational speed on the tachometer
6750 rpm
